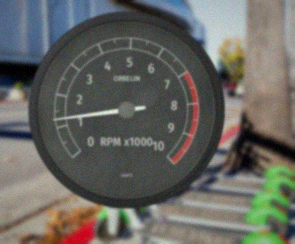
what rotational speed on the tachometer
1250 rpm
